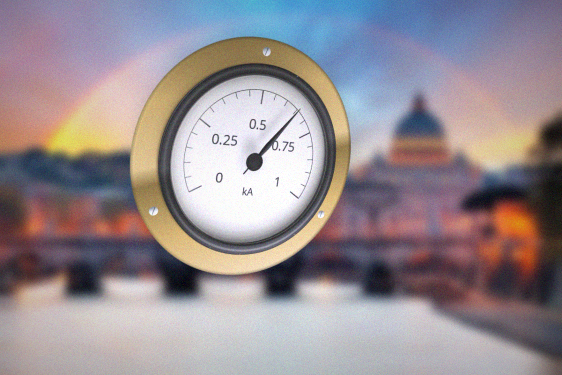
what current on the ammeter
0.65 kA
